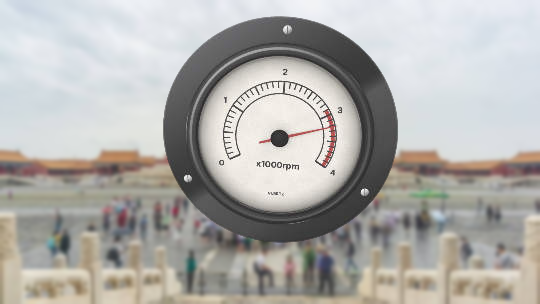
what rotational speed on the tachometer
3200 rpm
